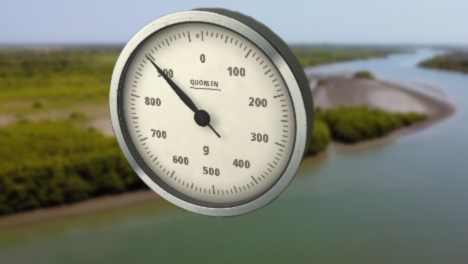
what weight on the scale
900 g
